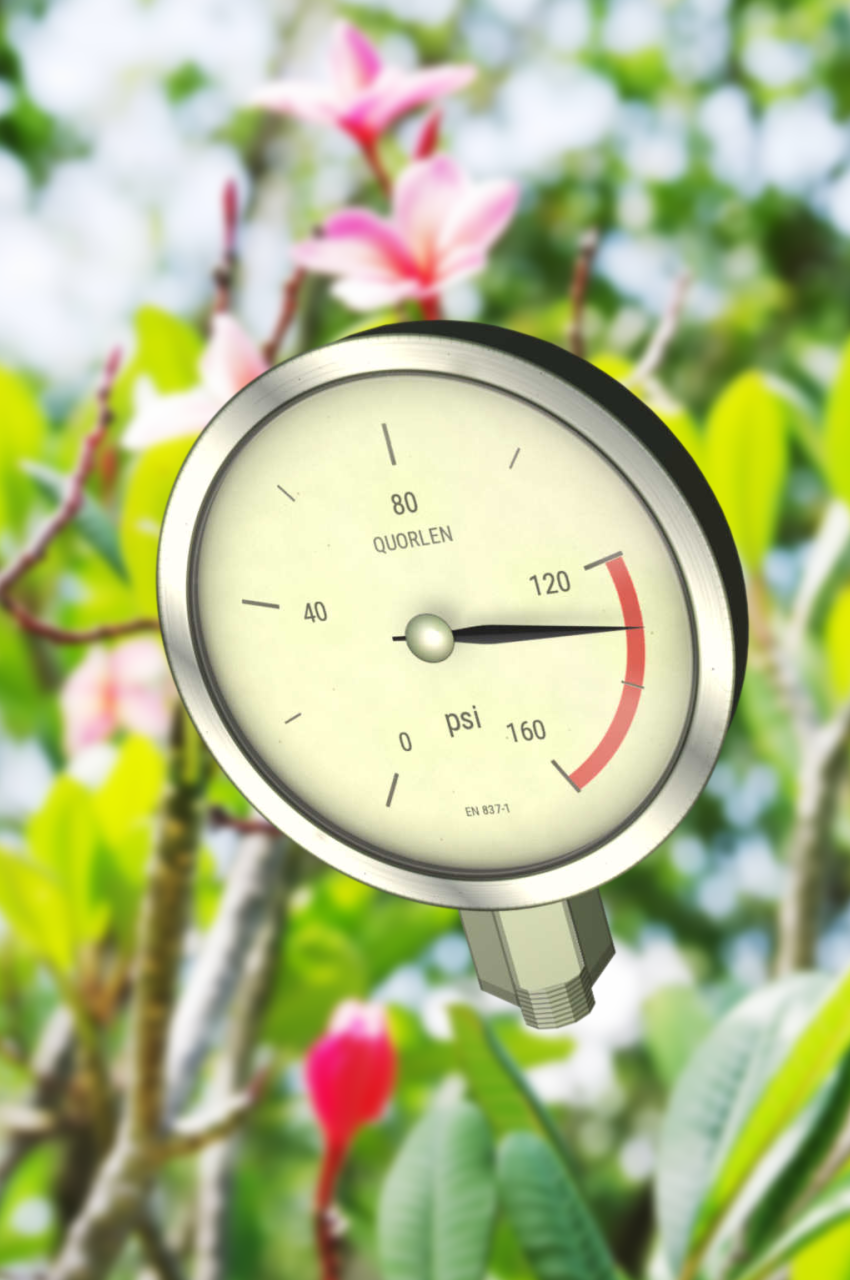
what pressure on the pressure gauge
130 psi
